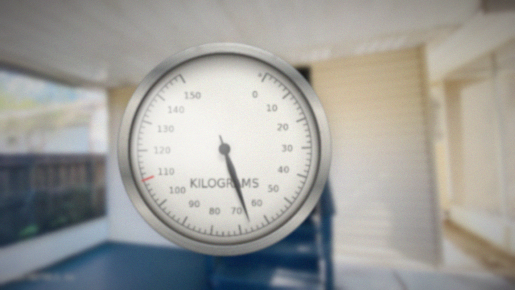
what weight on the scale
66 kg
